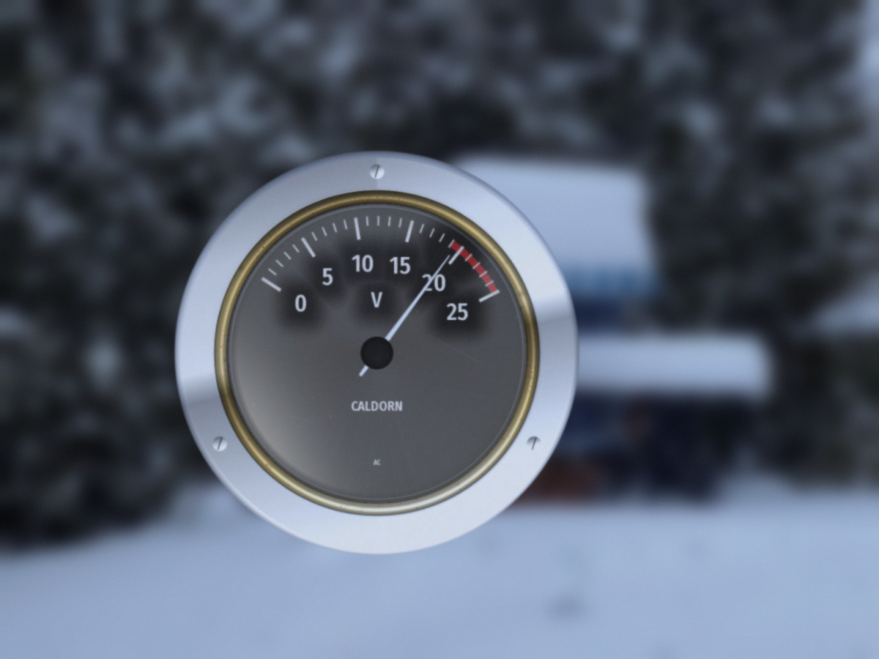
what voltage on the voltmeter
19.5 V
